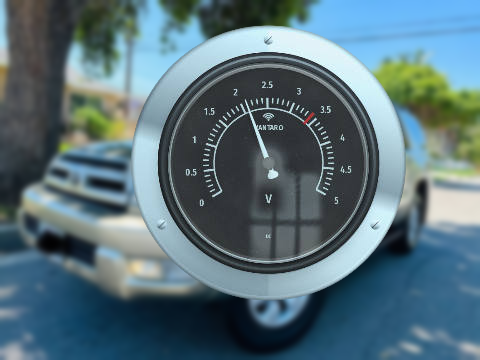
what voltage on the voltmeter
2.1 V
